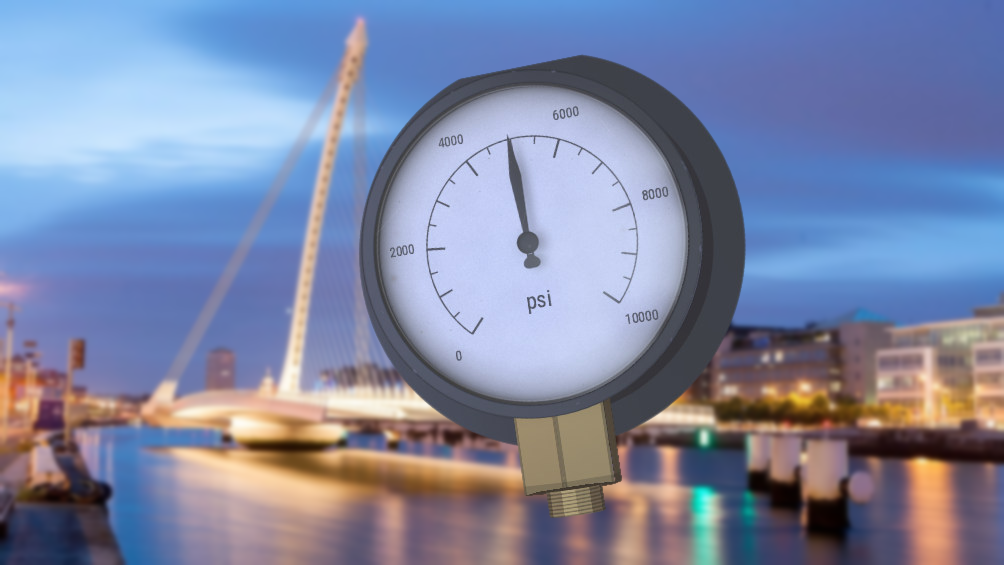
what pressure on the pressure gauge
5000 psi
